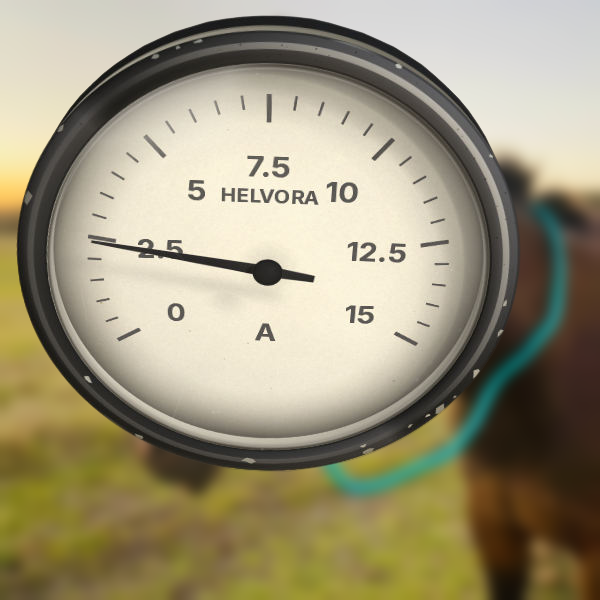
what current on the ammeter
2.5 A
